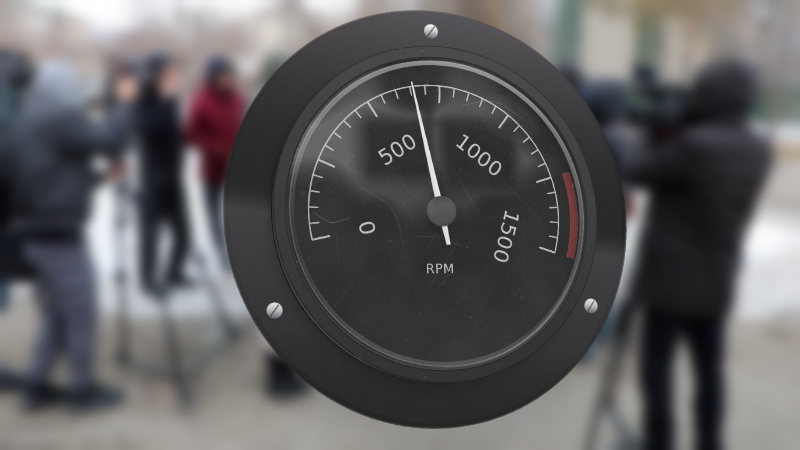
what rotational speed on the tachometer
650 rpm
